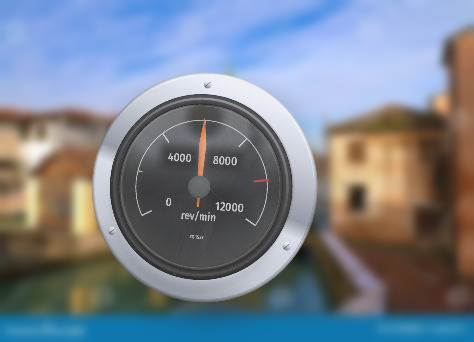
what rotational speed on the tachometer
6000 rpm
